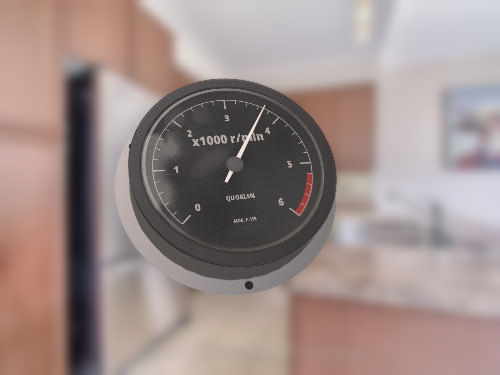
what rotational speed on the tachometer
3700 rpm
